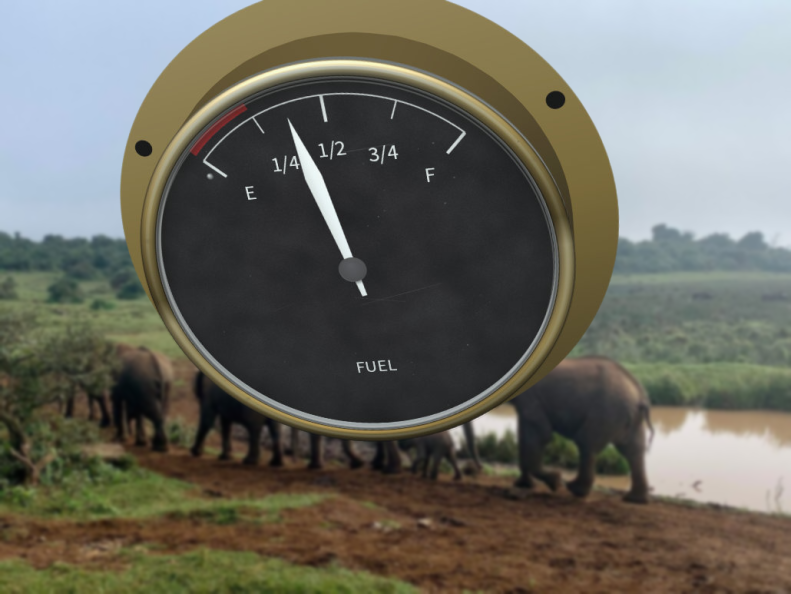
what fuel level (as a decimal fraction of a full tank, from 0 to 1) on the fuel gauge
0.375
